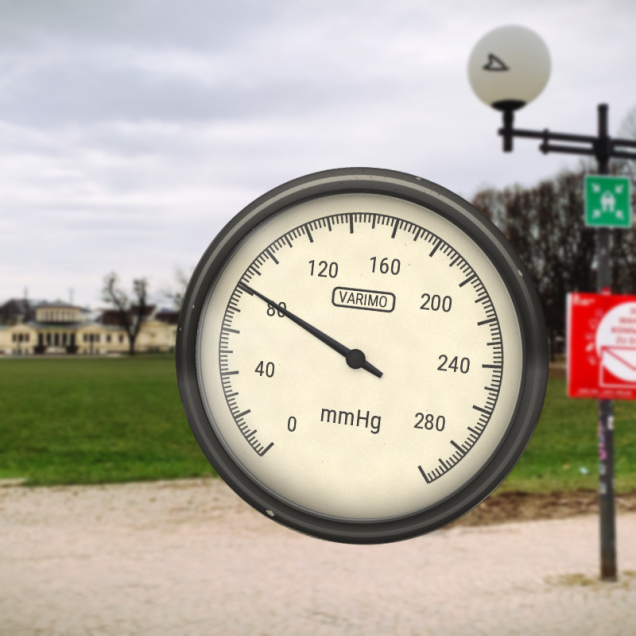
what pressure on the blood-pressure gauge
82 mmHg
